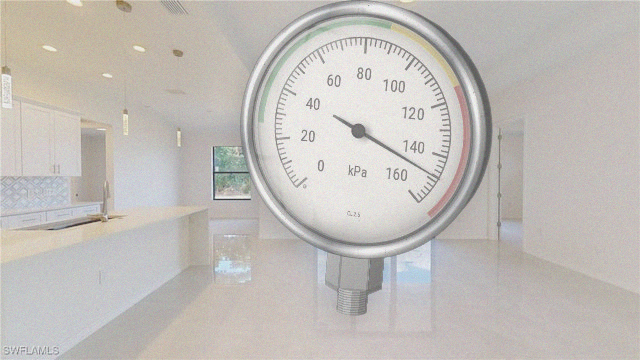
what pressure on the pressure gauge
148 kPa
